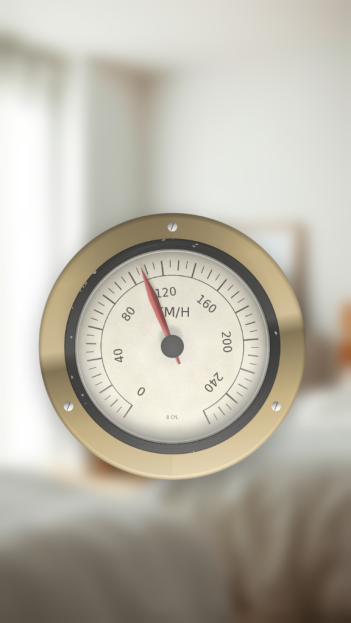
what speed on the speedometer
107.5 km/h
